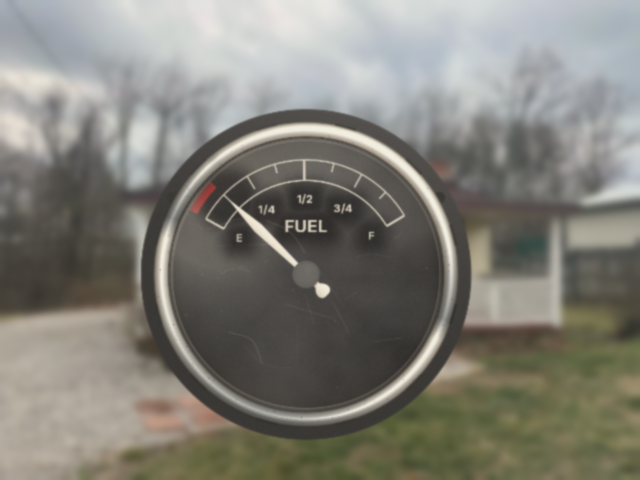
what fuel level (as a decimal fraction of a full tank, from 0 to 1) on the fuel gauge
0.125
